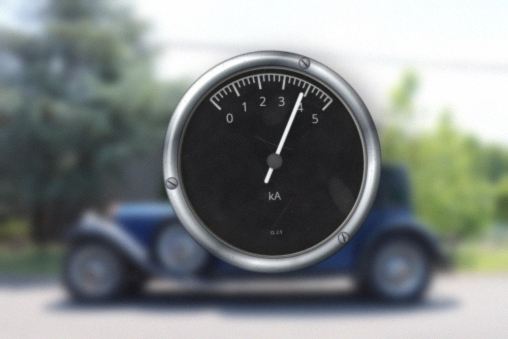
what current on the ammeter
3.8 kA
